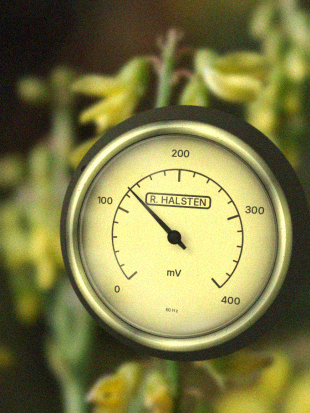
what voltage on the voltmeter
130 mV
